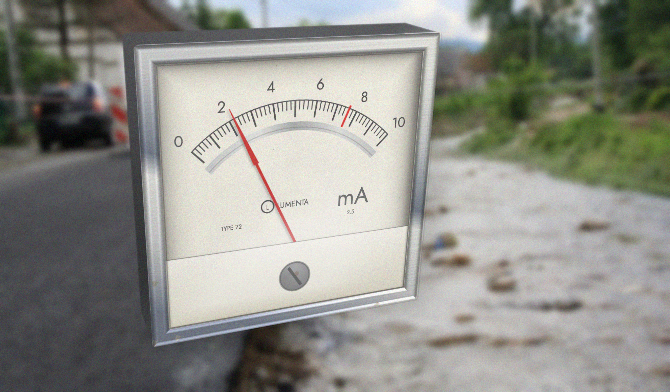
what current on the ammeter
2.2 mA
